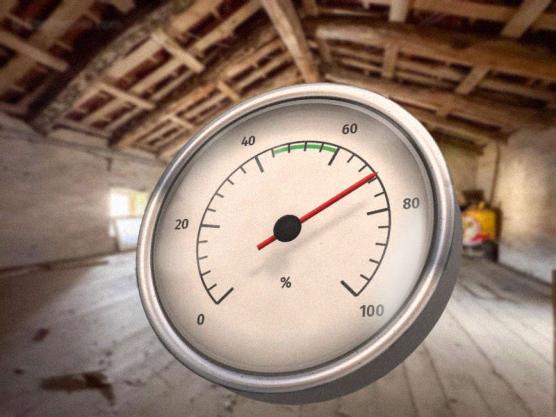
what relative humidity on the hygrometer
72 %
